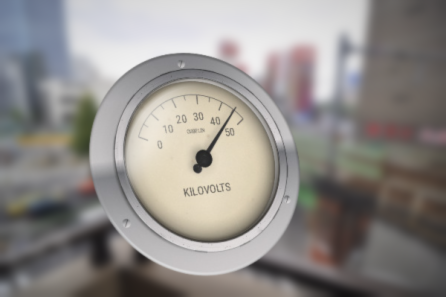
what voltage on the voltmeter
45 kV
